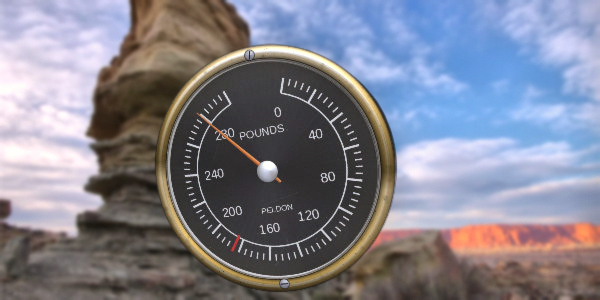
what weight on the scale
280 lb
